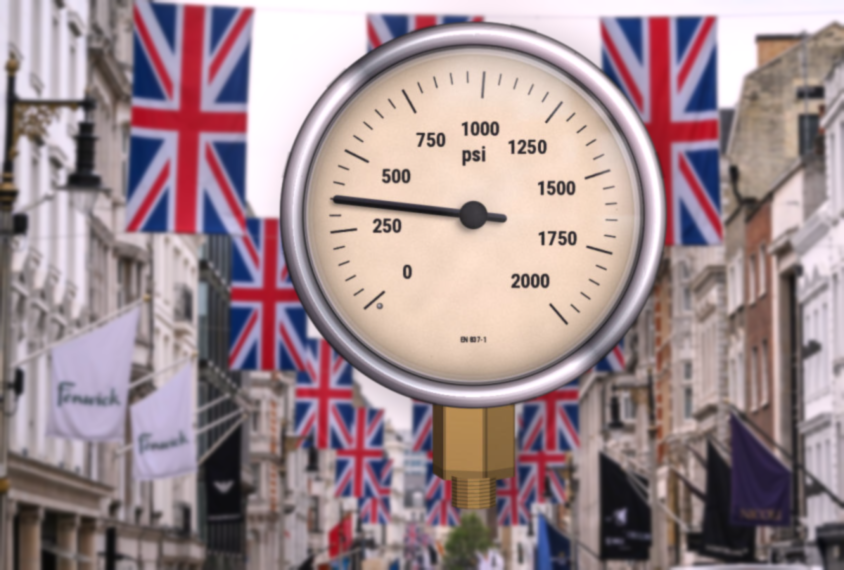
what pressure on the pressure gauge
350 psi
